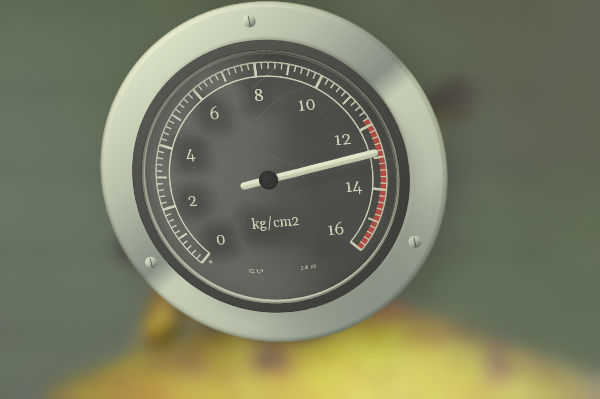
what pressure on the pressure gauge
12.8 kg/cm²
